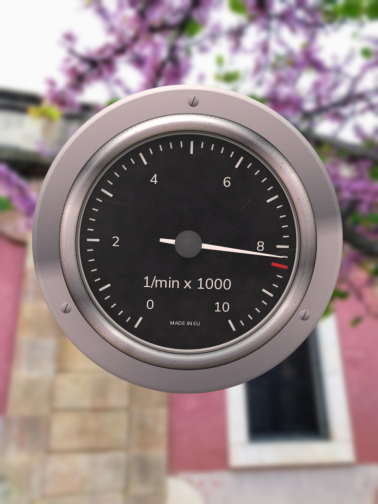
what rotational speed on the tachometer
8200 rpm
